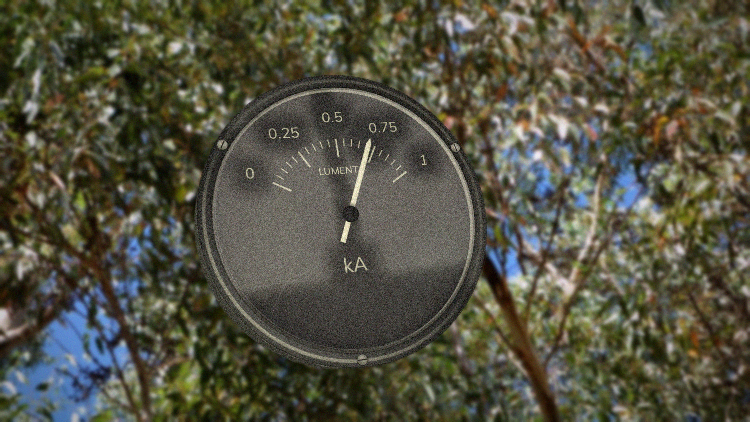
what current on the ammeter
0.7 kA
